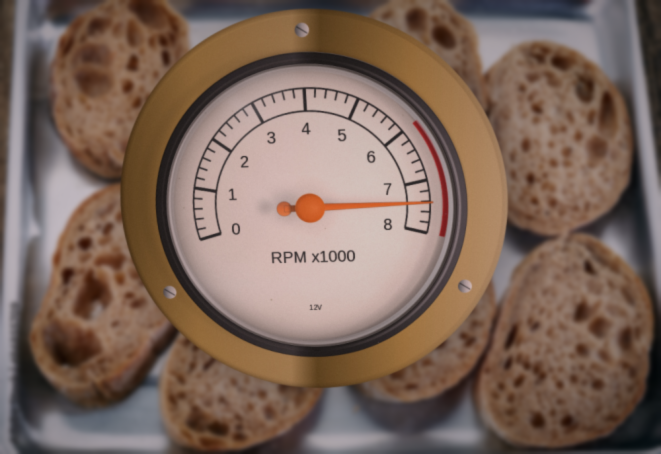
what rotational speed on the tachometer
7400 rpm
